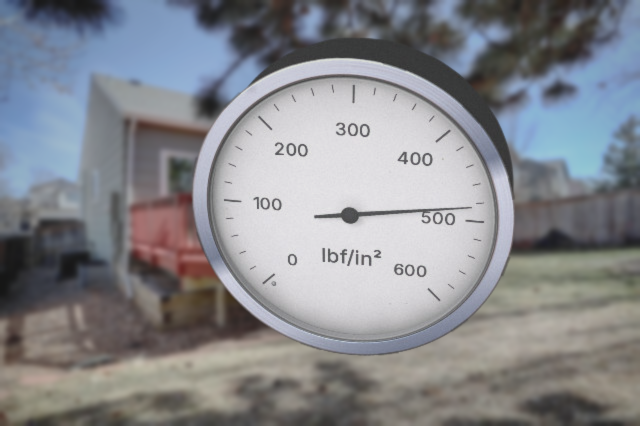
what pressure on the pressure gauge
480 psi
